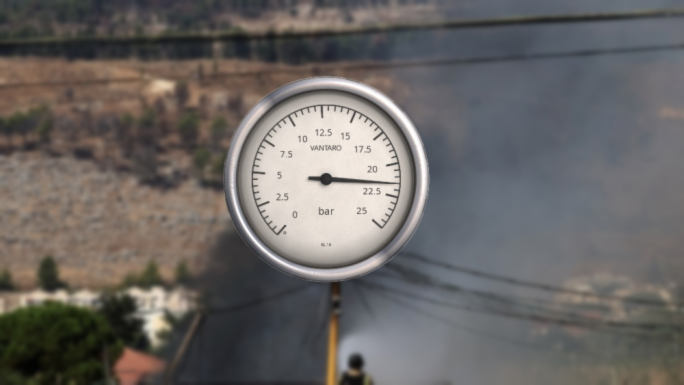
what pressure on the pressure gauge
21.5 bar
